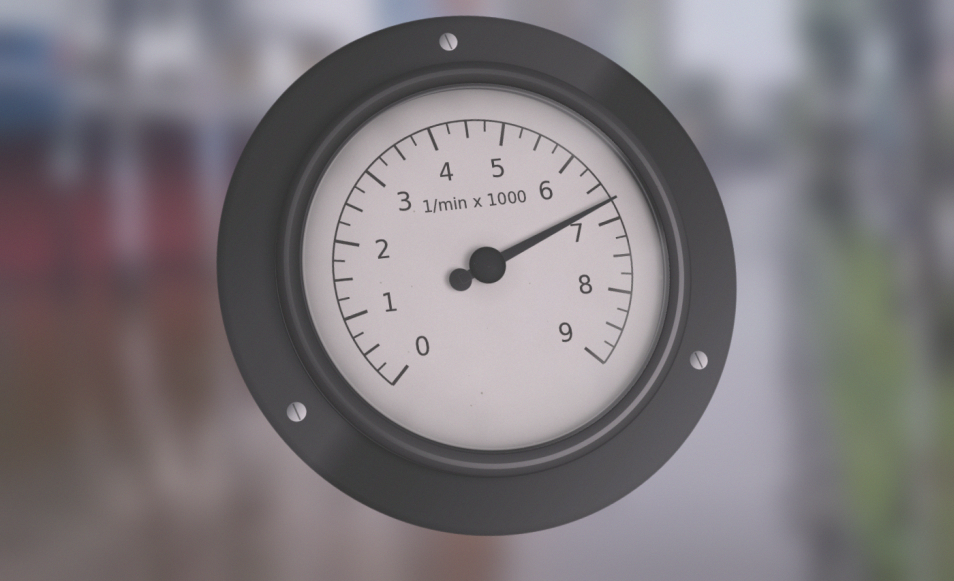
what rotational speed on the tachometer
6750 rpm
